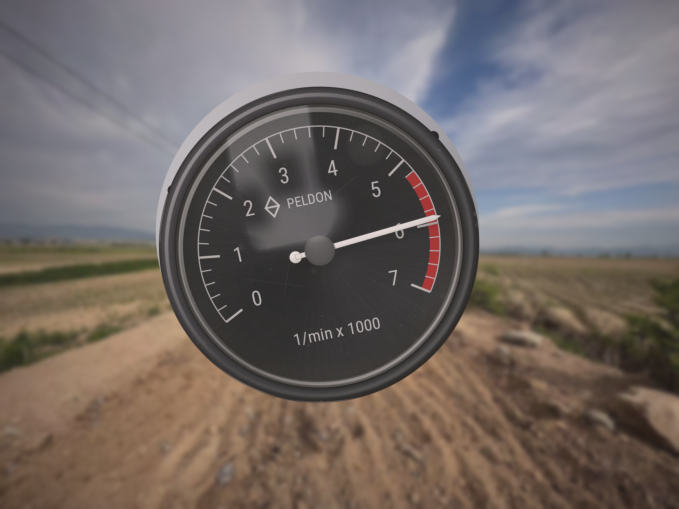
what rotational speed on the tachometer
5900 rpm
